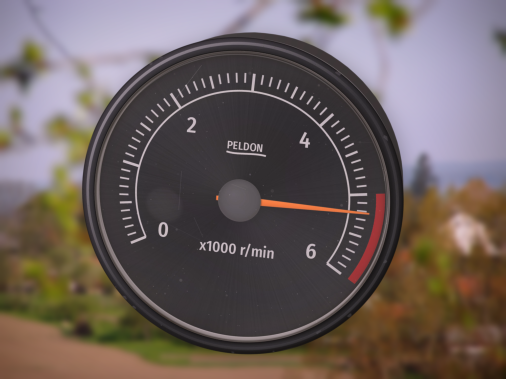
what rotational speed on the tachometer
5200 rpm
